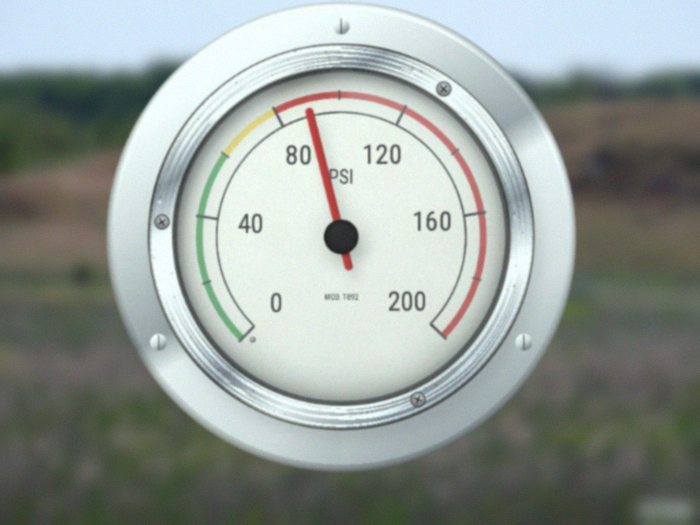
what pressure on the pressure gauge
90 psi
